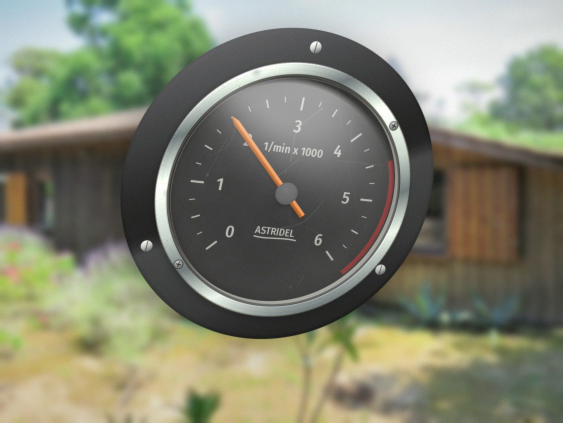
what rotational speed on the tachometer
2000 rpm
